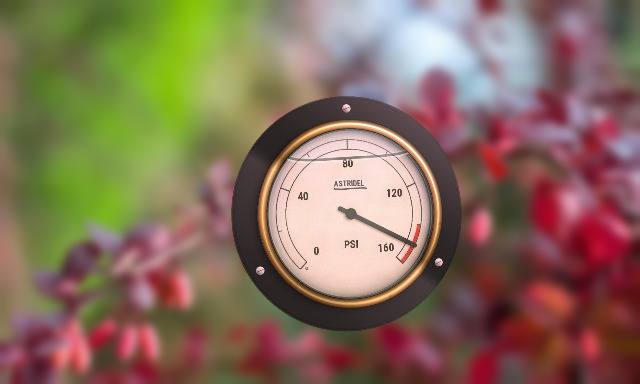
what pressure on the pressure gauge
150 psi
